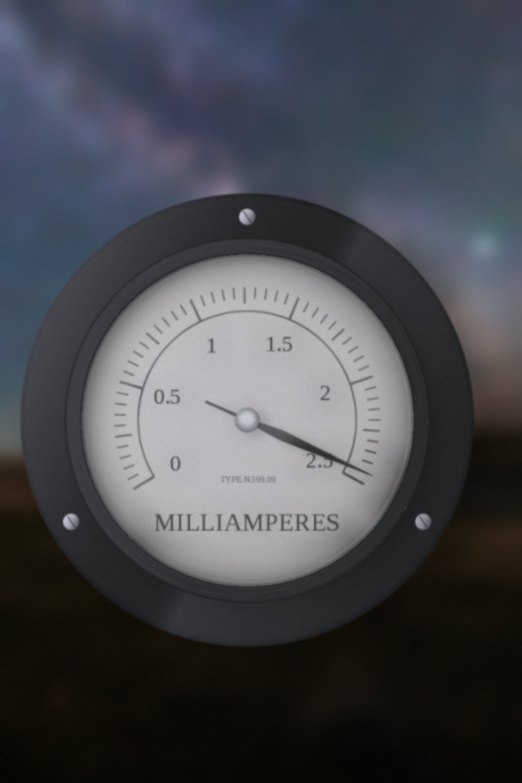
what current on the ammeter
2.45 mA
